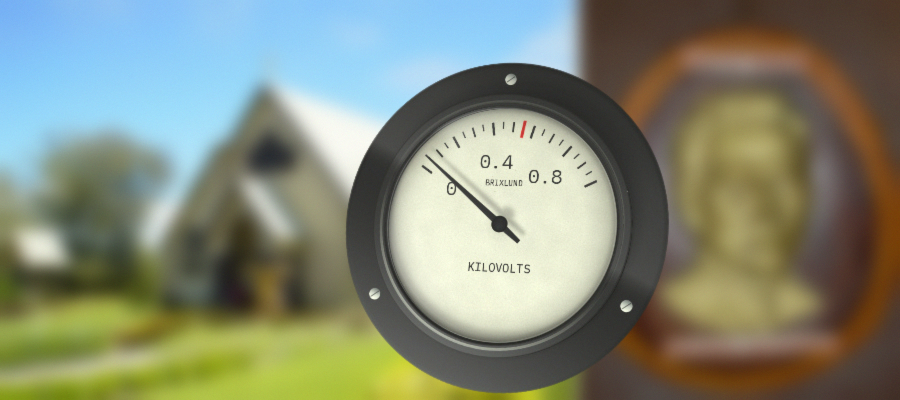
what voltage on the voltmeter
0.05 kV
